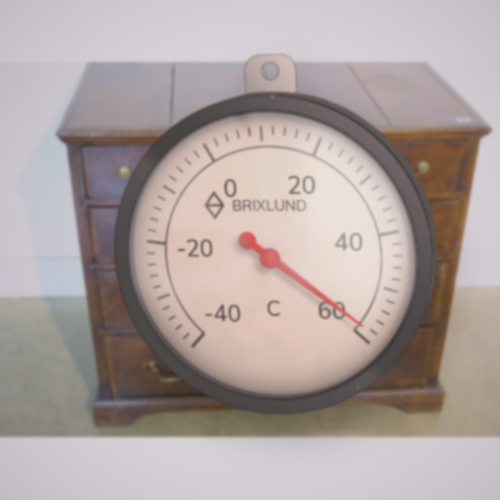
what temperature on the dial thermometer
58 °C
